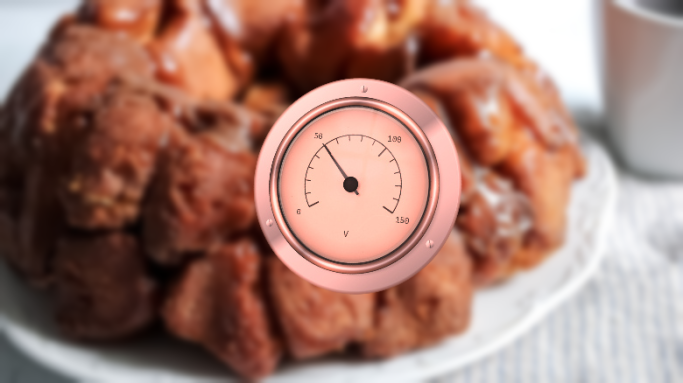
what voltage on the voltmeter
50 V
